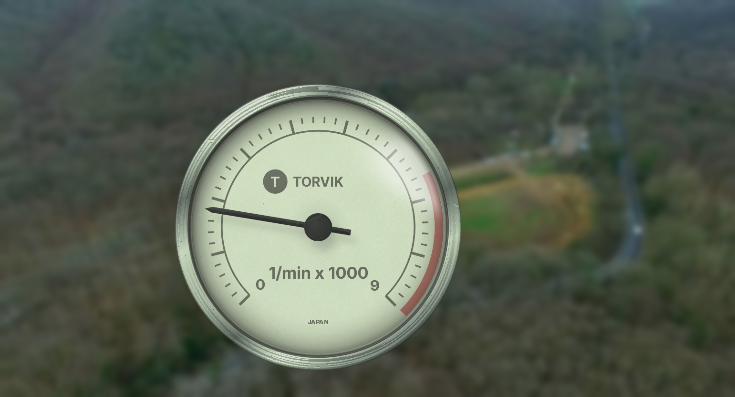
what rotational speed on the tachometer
1800 rpm
